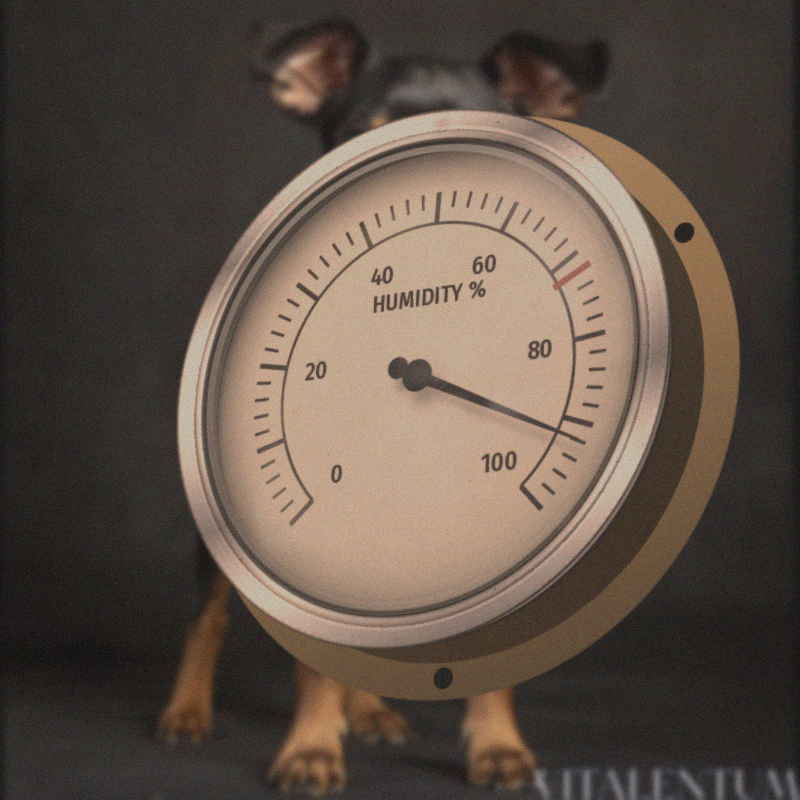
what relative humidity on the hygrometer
92 %
